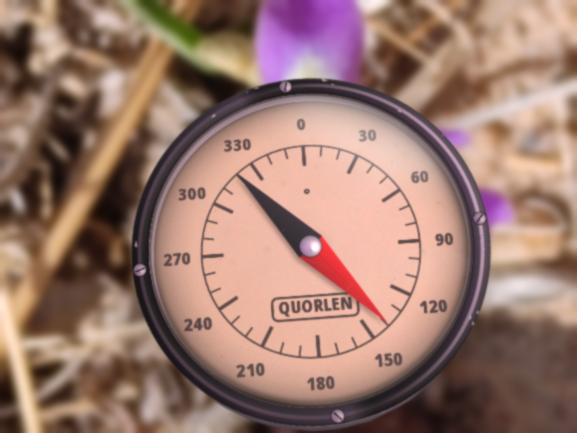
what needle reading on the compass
140 °
